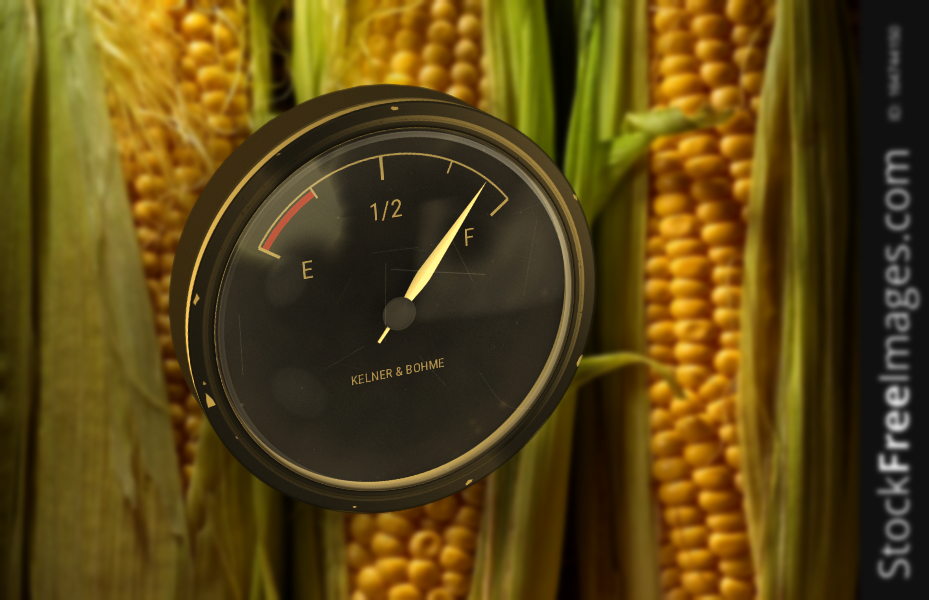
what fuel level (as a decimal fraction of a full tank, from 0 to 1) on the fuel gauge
0.875
